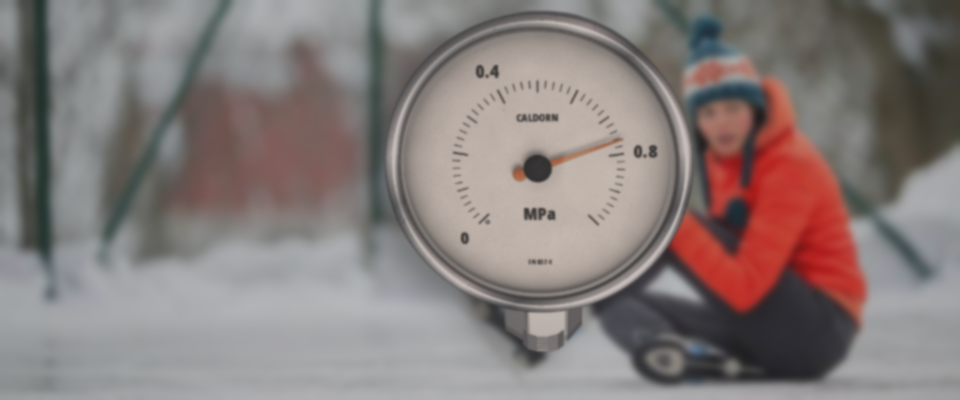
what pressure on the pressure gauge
0.76 MPa
